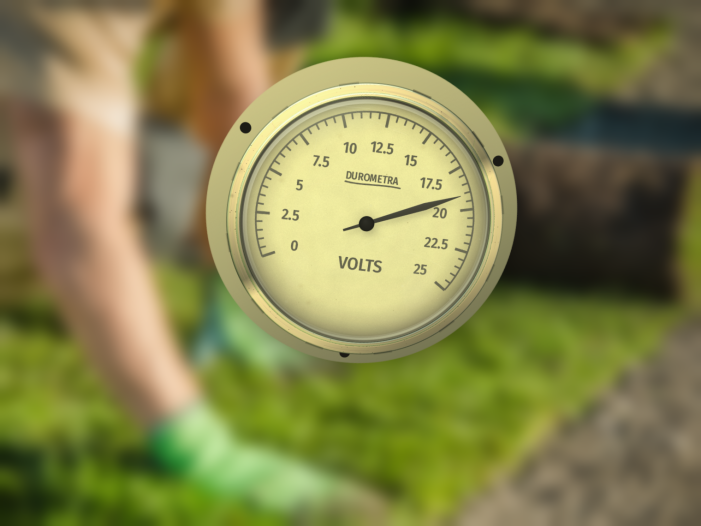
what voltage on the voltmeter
19 V
